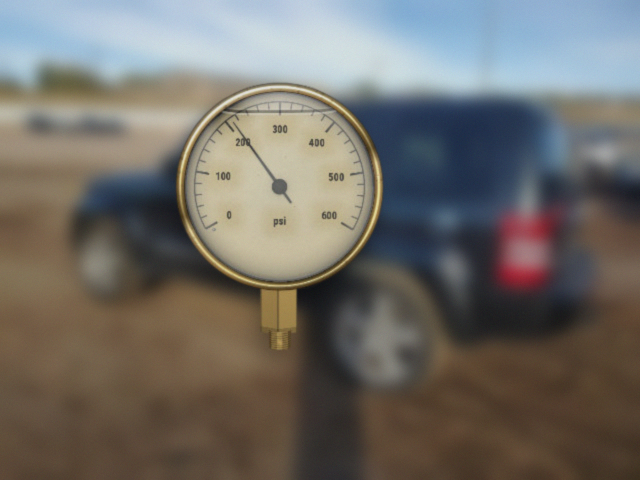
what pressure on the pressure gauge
210 psi
